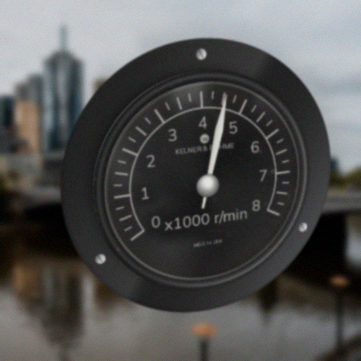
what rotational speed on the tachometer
4500 rpm
